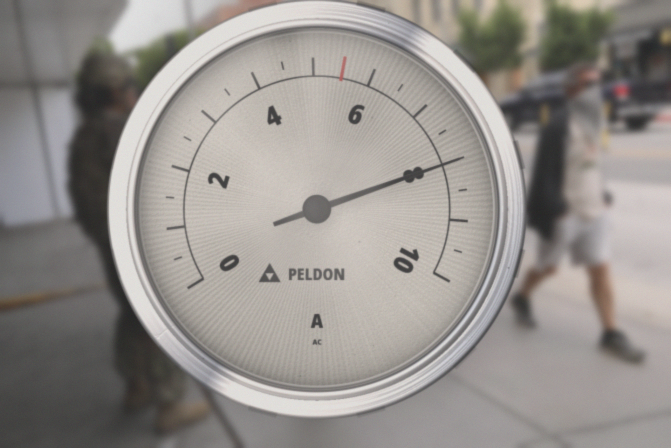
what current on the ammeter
8 A
